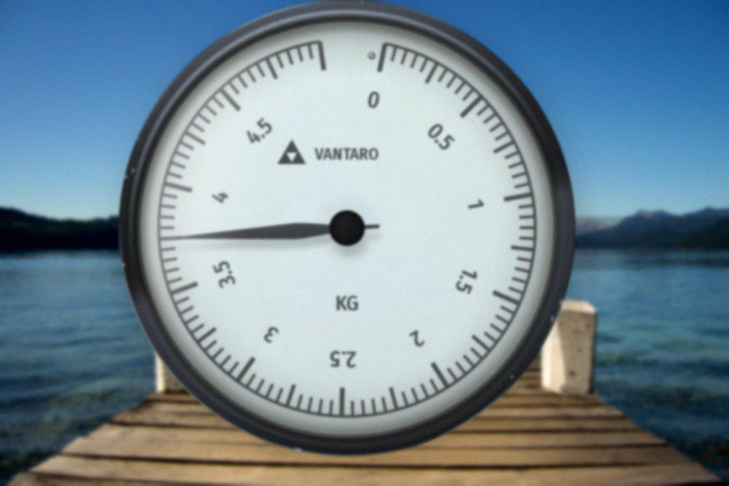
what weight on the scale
3.75 kg
